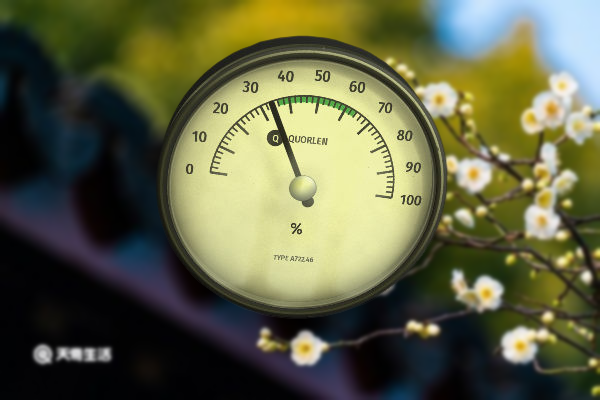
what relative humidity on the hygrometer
34 %
